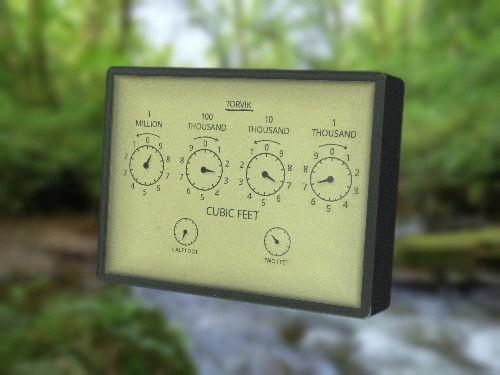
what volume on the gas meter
926700 ft³
